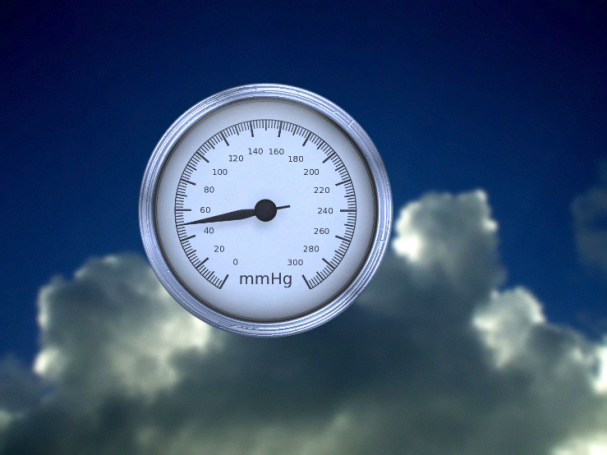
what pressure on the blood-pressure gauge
50 mmHg
